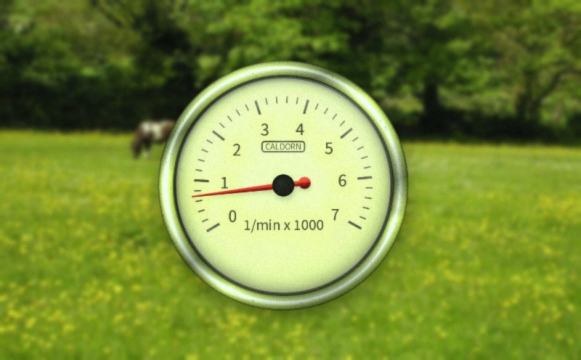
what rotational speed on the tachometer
700 rpm
